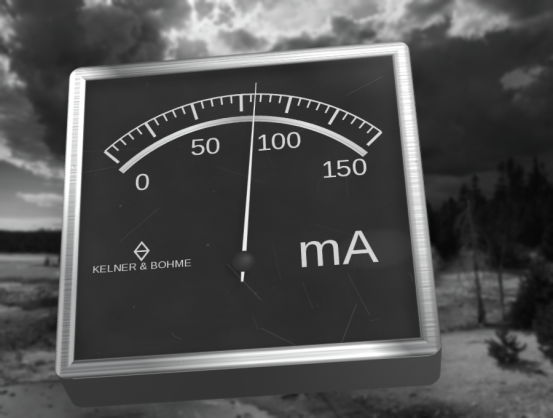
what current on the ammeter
82.5 mA
